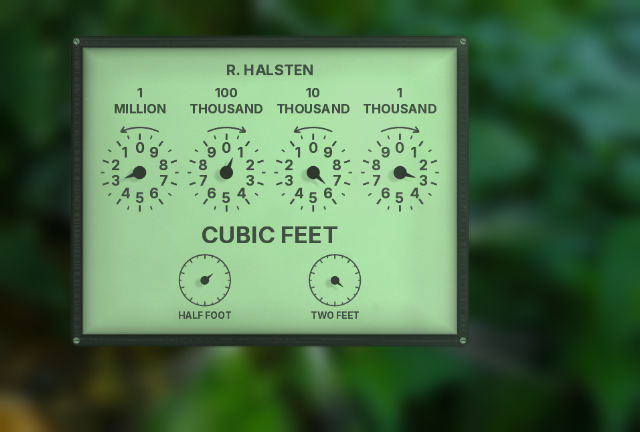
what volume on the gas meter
306300 ft³
